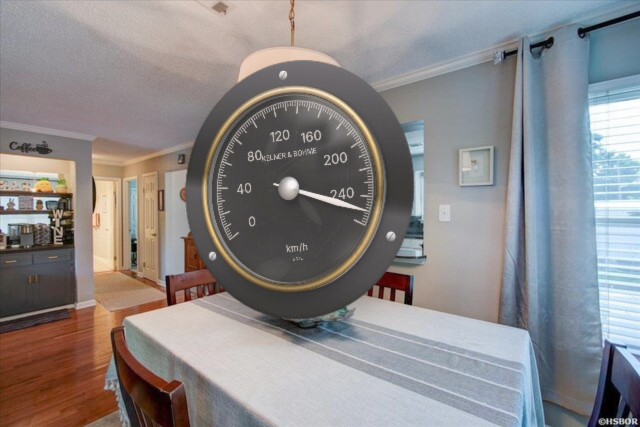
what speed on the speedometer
250 km/h
